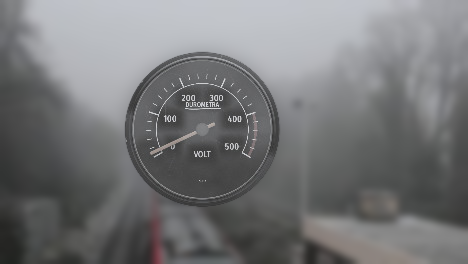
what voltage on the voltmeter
10 V
